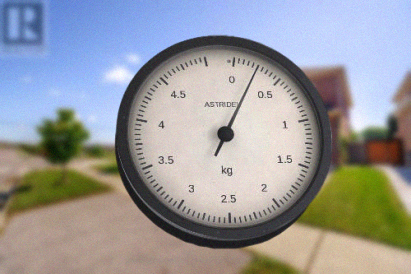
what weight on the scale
0.25 kg
